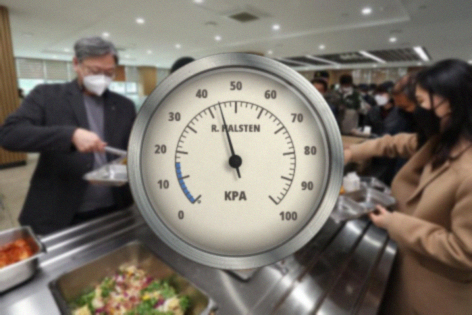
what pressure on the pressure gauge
44 kPa
